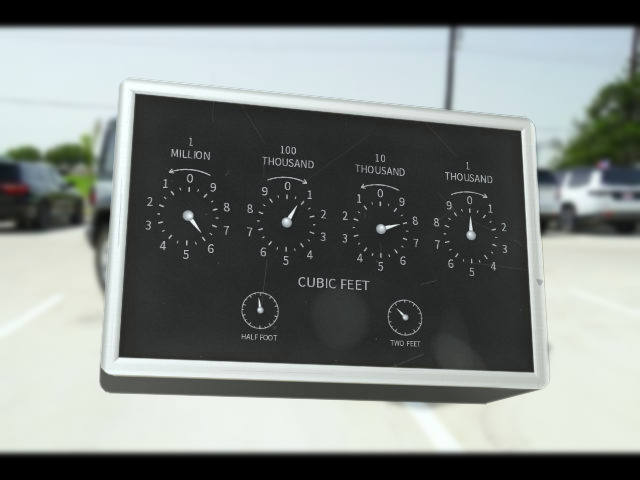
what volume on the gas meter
608000 ft³
